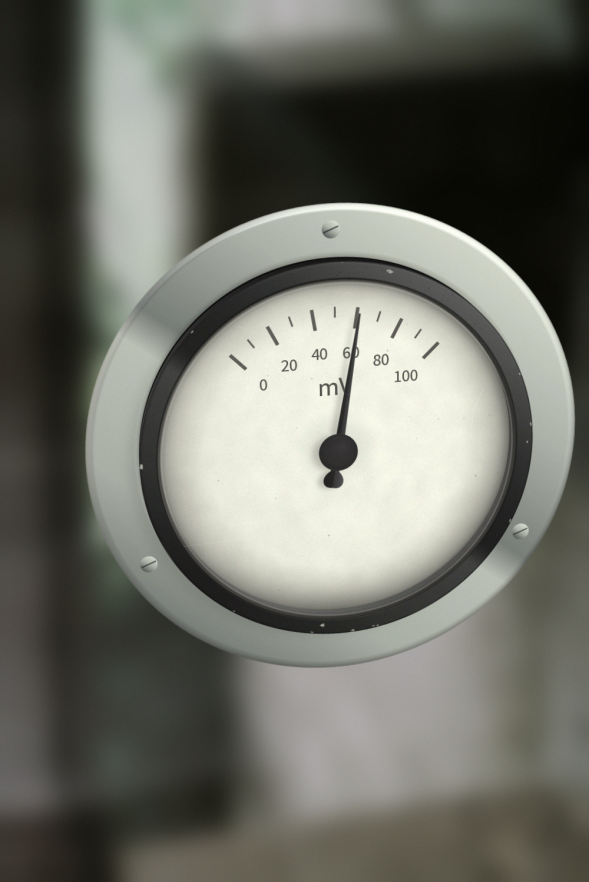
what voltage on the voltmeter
60 mV
